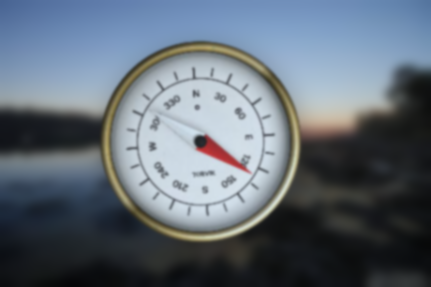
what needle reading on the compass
127.5 °
